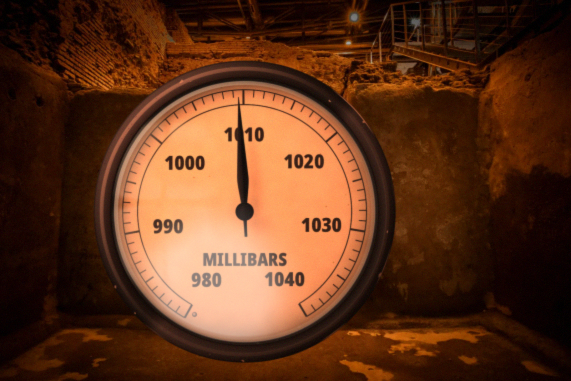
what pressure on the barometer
1009.5 mbar
